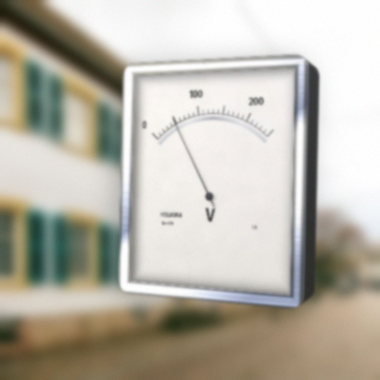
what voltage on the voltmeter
50 V
